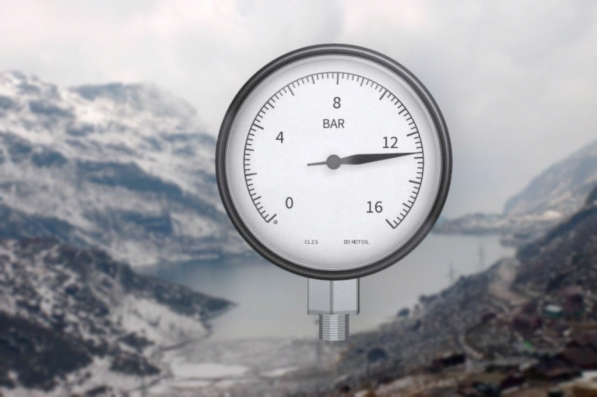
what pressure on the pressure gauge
12.8 bar
